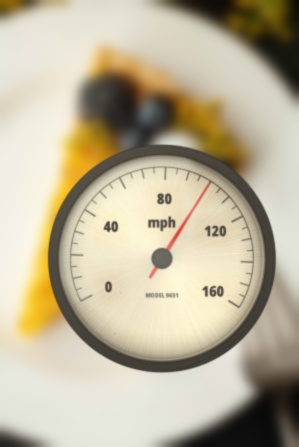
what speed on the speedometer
100 mph
